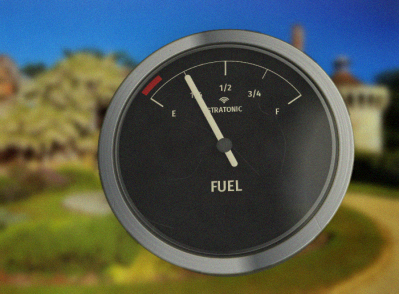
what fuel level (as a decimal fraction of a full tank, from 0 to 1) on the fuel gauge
0.25
